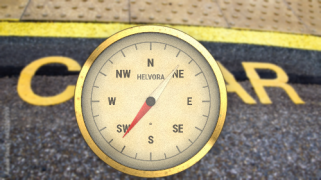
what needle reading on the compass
217.5 °
